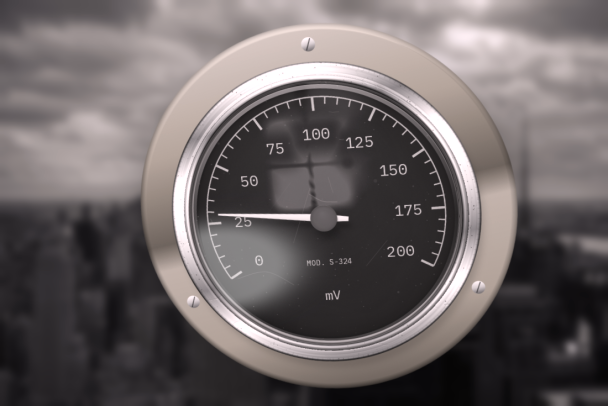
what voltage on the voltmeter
30 mV
